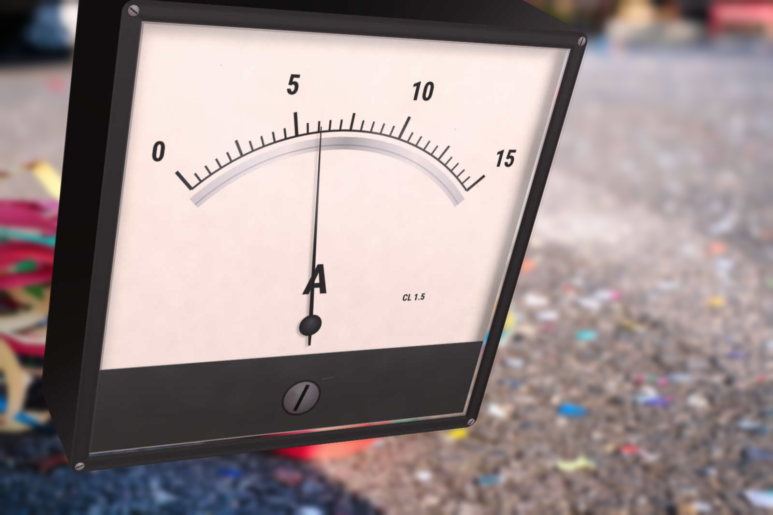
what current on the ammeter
6 A
